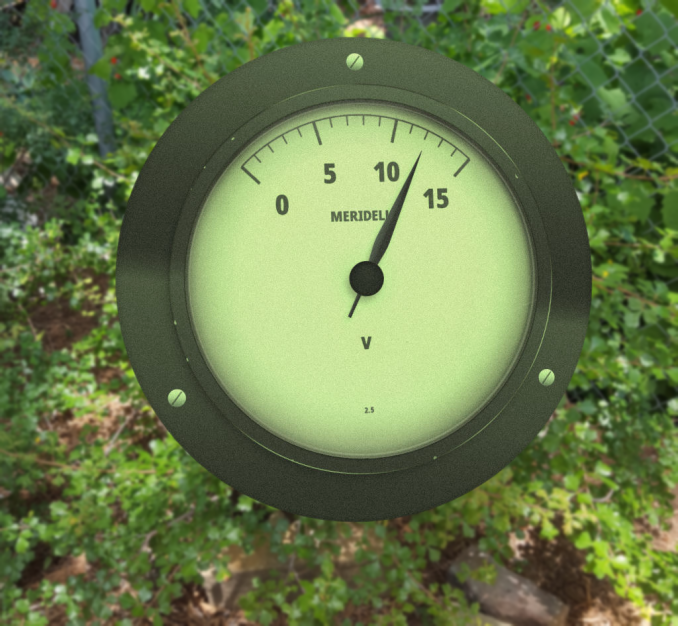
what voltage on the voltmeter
12 V
